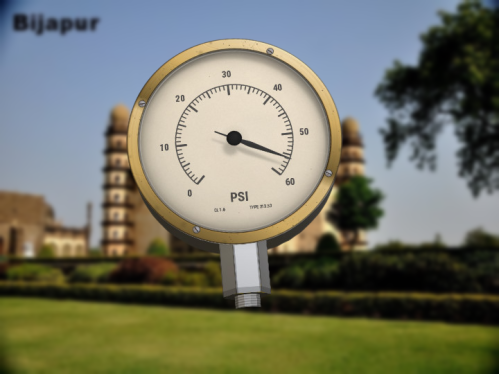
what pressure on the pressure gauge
56 psi
